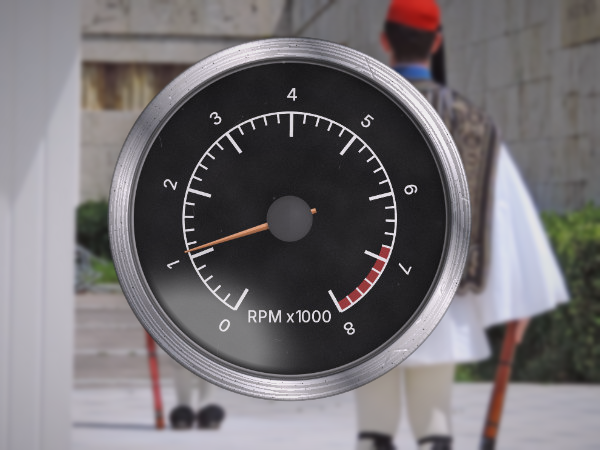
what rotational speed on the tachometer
1100 rpm
